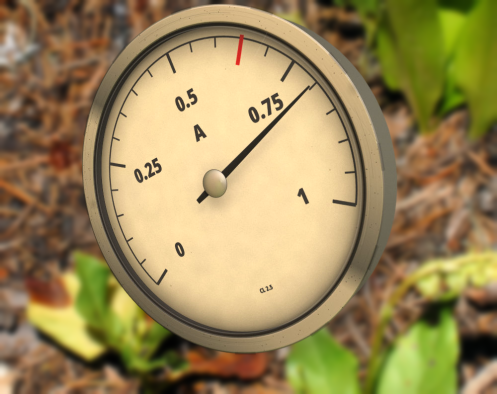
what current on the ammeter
0.8 A
